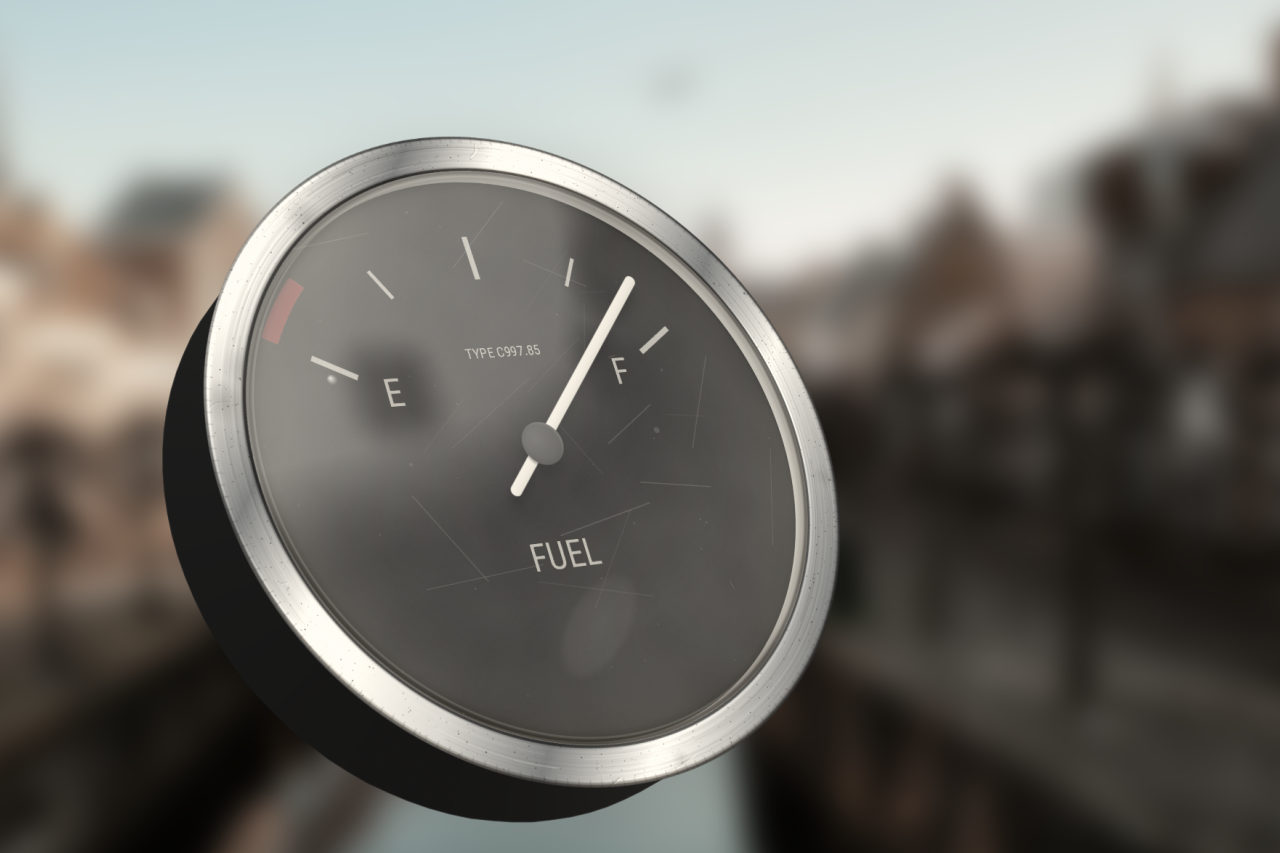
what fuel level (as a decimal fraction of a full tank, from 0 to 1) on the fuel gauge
0.875
